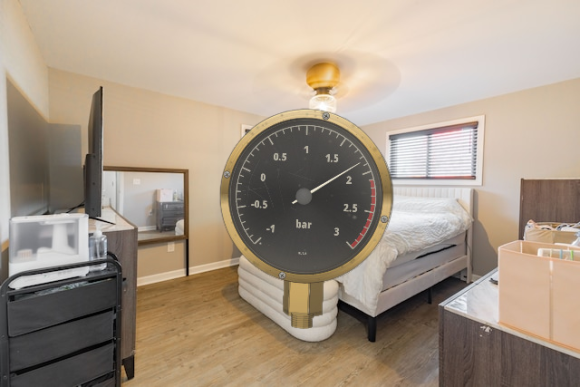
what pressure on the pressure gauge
1.85 bar
